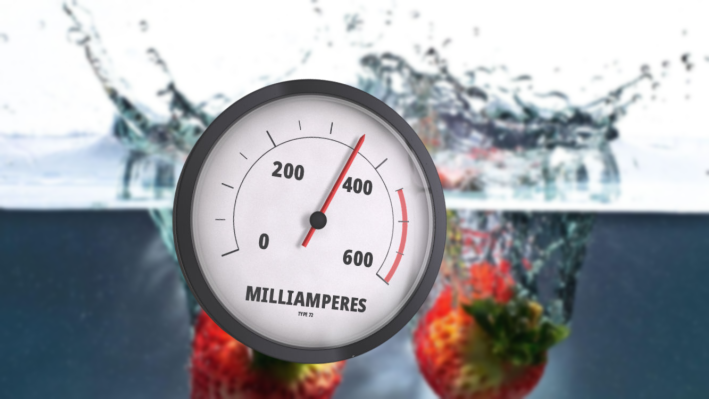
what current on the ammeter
350 mA
